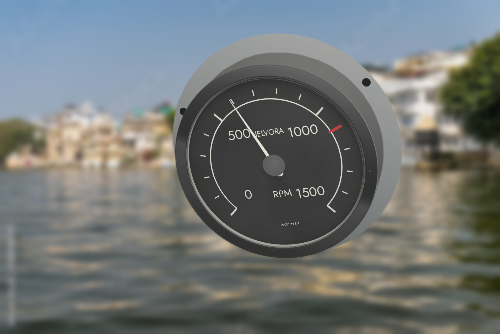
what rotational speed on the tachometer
600 rpm
